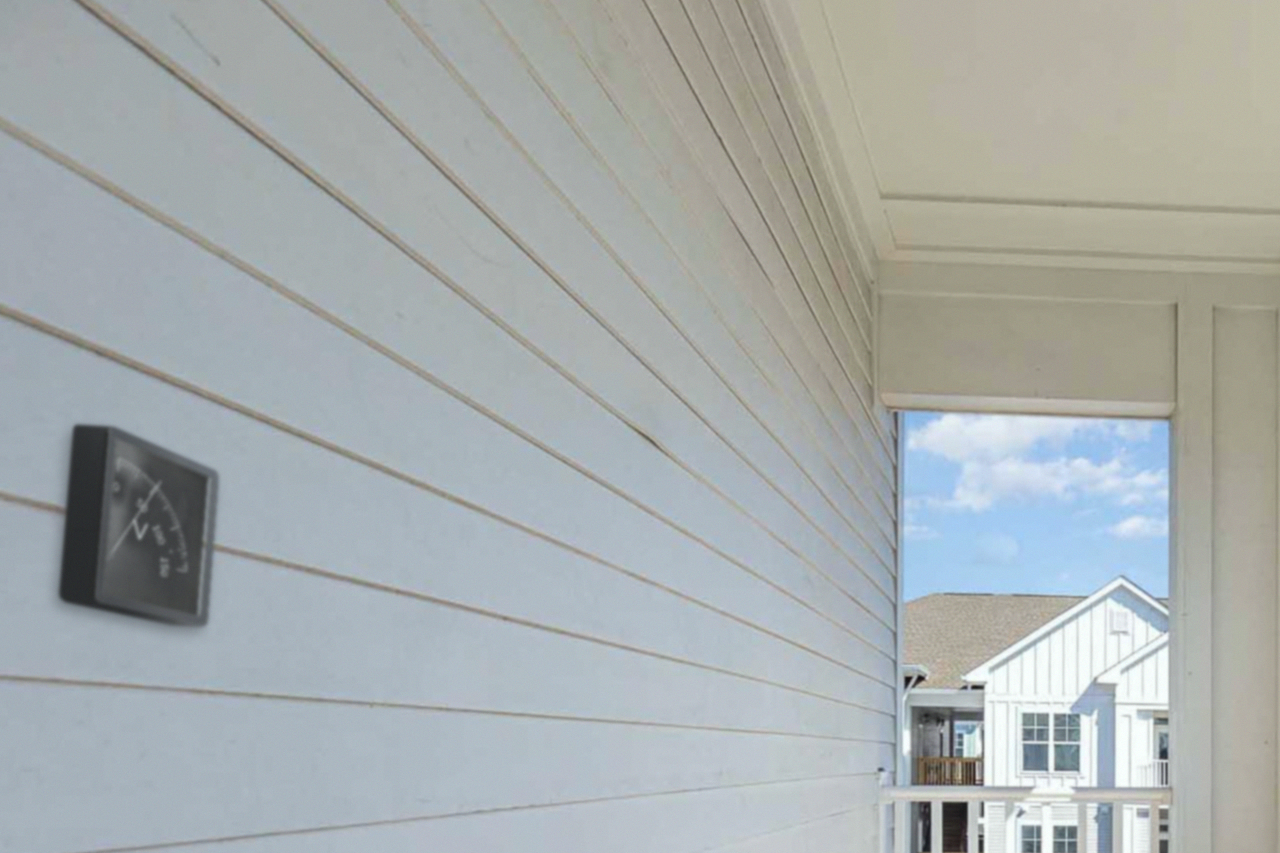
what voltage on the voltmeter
50 V
